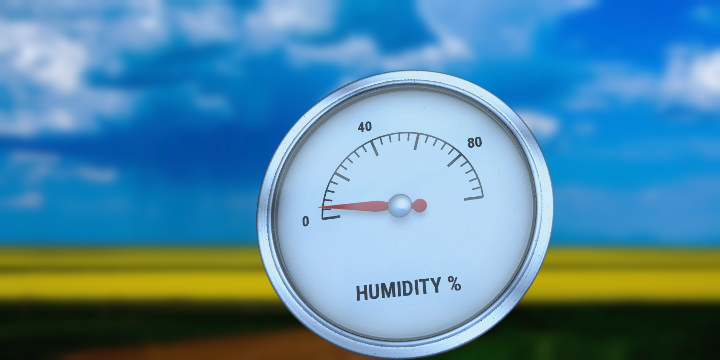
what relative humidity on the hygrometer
4 %
